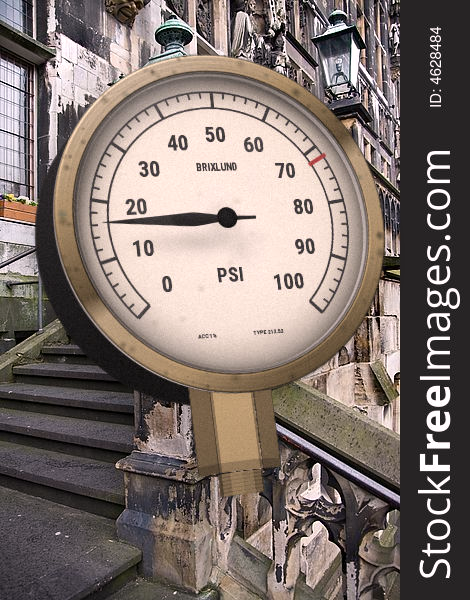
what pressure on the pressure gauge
16 psi
